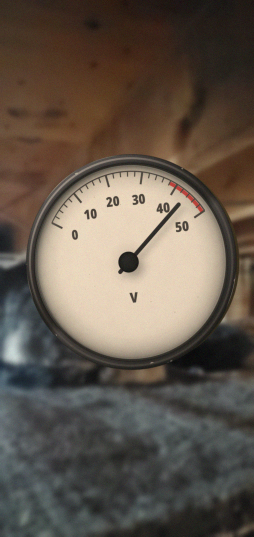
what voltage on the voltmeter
44 V
